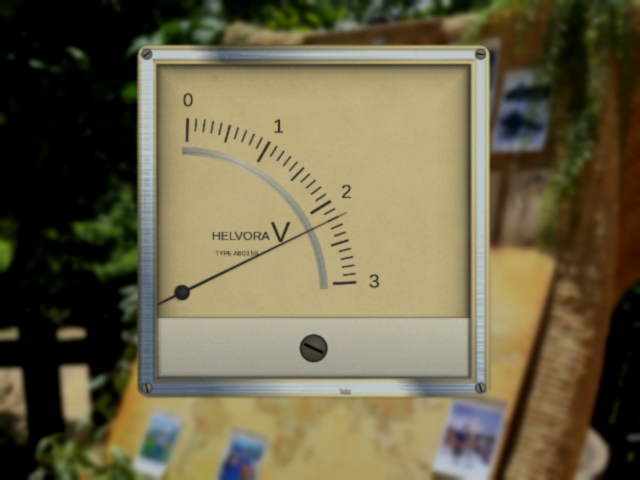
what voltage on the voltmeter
2.2 V
